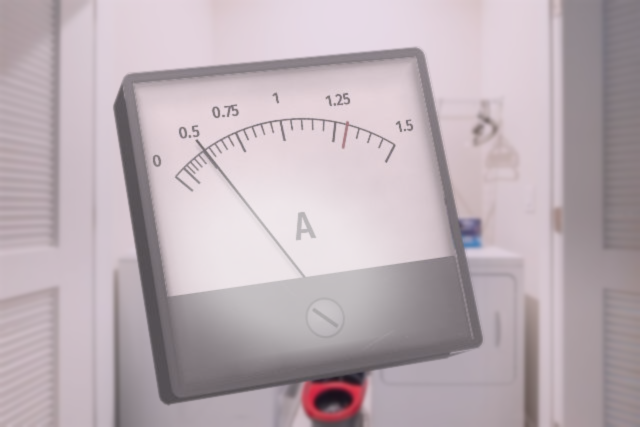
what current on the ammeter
0.5 A
